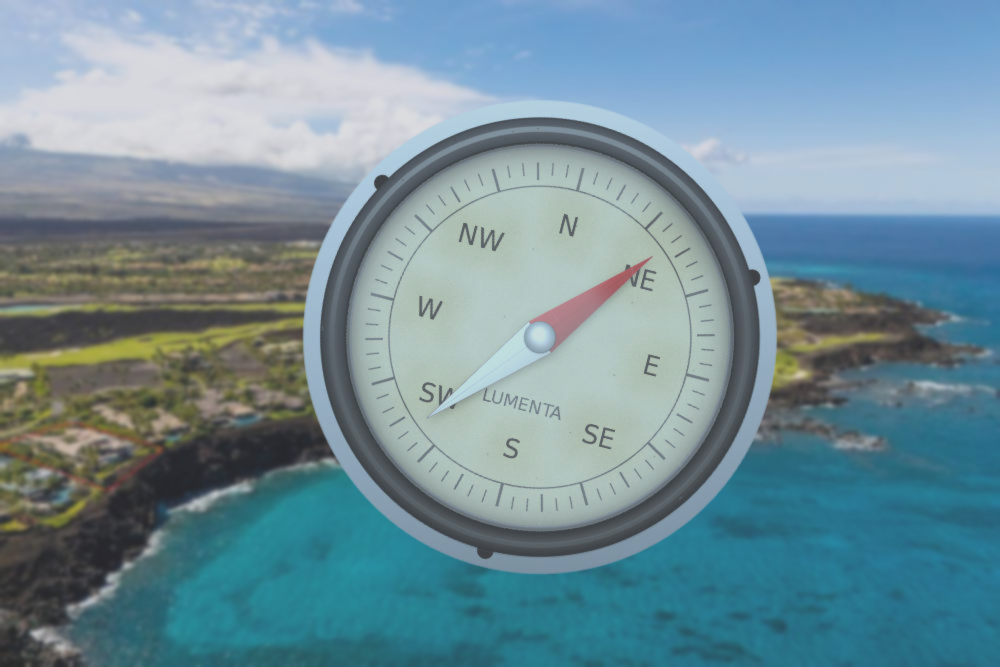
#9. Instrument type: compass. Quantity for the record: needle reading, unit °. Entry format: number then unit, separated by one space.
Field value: 40 °
